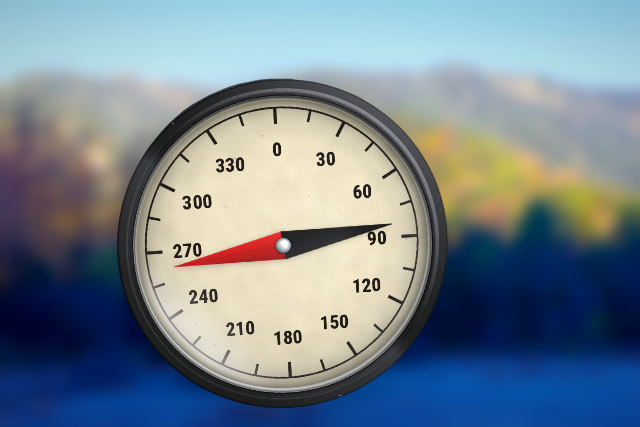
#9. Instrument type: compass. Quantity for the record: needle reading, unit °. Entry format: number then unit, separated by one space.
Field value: 262.5 °
